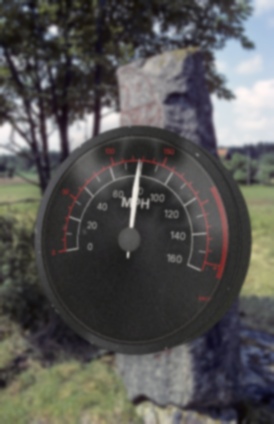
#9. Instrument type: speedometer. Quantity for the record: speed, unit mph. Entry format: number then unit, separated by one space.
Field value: 80 mph
